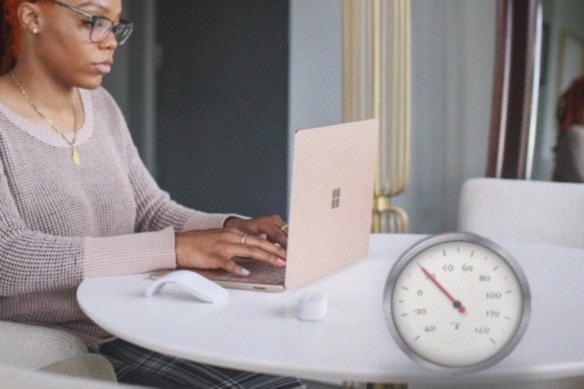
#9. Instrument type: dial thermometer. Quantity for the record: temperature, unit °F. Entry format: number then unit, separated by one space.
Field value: 20 °F
